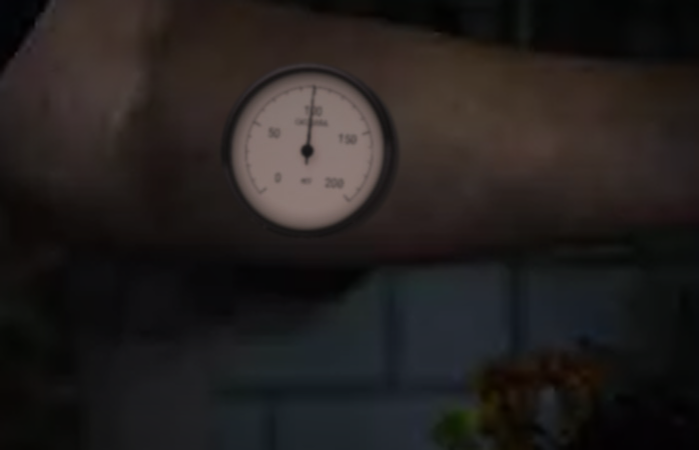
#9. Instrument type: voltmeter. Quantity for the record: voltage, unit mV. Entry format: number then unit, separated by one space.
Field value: 100 mV
